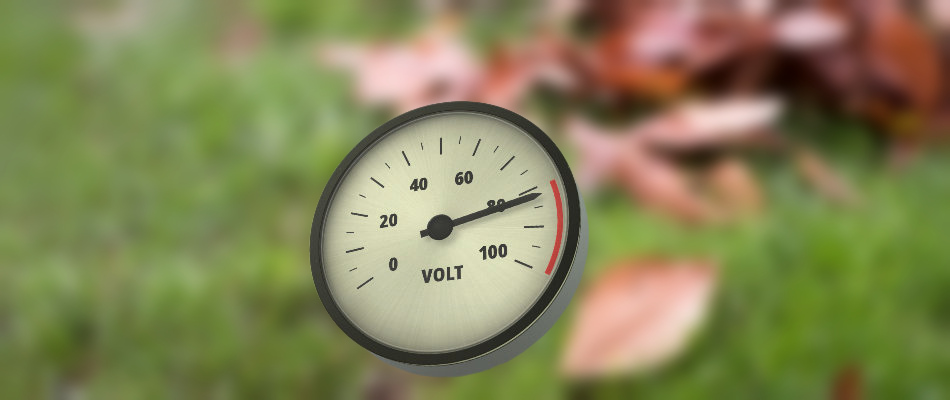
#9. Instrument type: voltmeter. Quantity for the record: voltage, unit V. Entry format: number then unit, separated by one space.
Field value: 82.5 V
